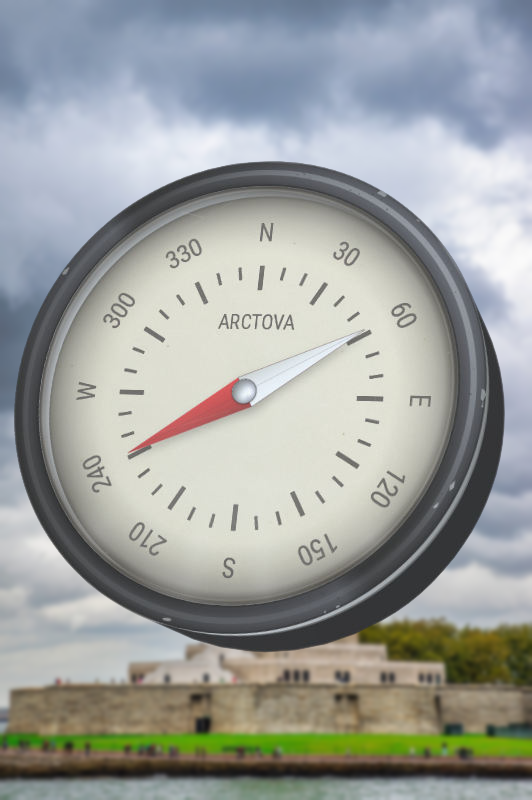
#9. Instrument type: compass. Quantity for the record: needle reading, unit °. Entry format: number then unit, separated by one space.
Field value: 240 °
